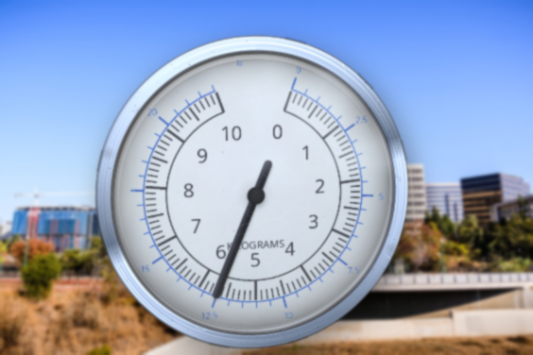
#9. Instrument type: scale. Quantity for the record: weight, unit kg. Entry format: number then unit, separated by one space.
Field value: 5.7 kg
